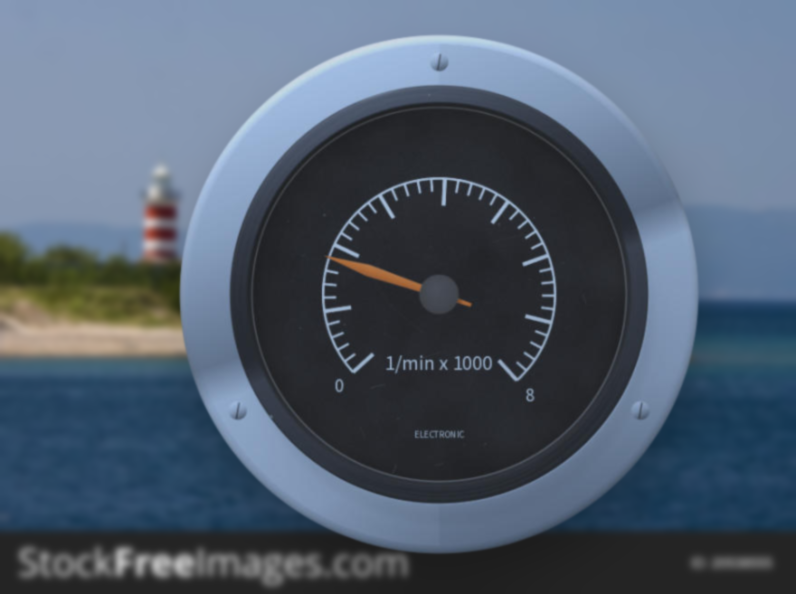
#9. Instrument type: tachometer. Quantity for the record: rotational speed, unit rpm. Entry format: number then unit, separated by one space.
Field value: 1800 rpm
